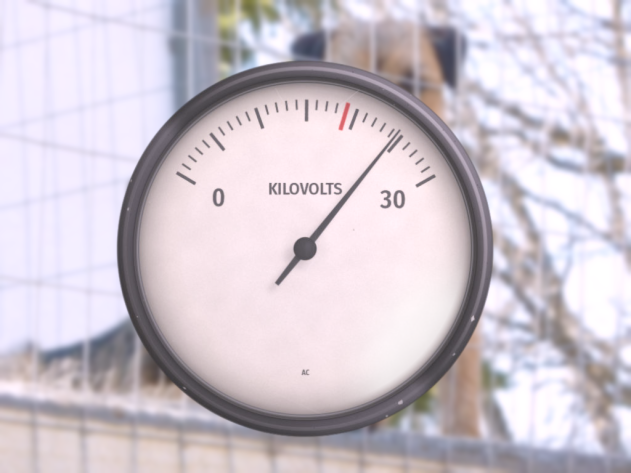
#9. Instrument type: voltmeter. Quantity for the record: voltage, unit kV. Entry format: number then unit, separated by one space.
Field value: 24.5 kV
